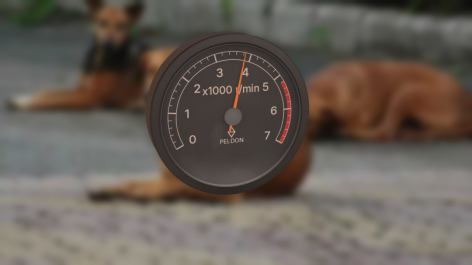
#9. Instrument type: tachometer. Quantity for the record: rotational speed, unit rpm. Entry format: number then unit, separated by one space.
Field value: 3800 rpm
